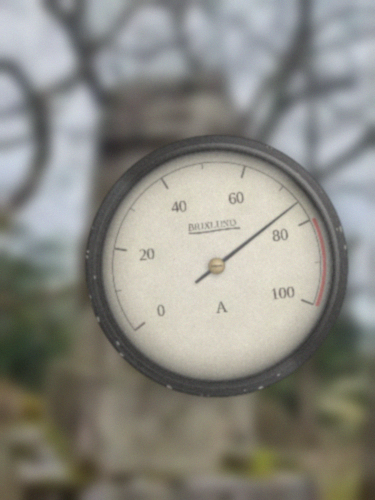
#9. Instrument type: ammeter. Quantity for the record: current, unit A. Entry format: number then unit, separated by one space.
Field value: 75 A
